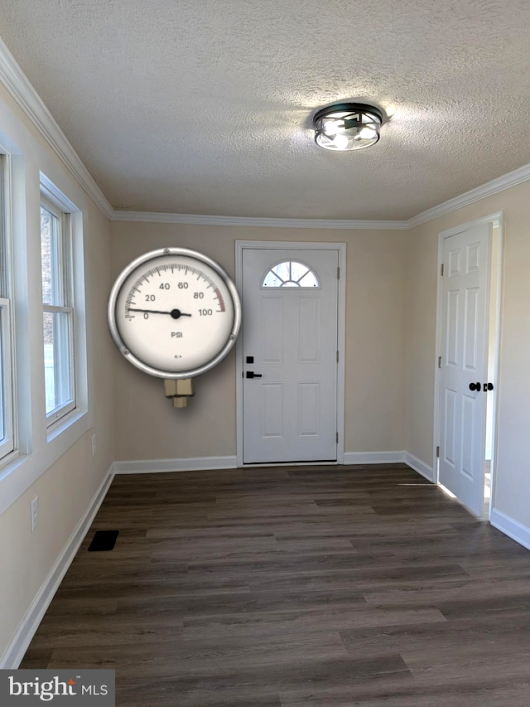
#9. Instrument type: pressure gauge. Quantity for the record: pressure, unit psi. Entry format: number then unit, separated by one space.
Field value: 5 psi
